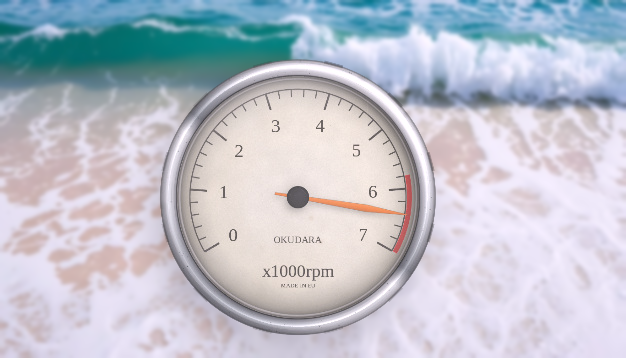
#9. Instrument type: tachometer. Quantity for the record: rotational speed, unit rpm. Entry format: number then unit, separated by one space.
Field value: 6400 rpm
